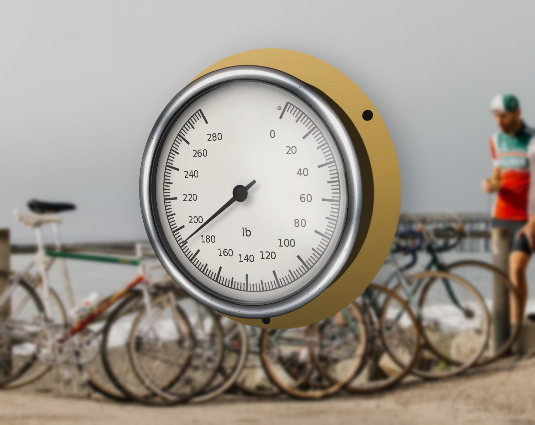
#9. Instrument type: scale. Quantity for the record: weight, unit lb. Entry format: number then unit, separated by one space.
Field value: 190 lb
